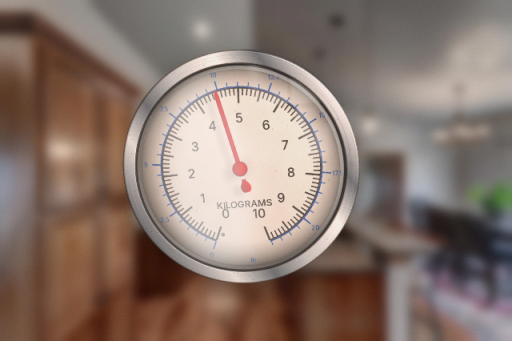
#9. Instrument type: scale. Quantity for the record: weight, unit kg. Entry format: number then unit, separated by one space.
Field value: 4.5 kg
